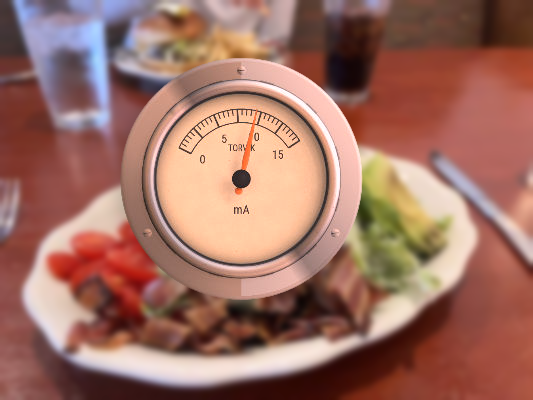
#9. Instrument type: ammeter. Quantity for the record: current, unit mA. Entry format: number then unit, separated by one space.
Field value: 9.5 mA
